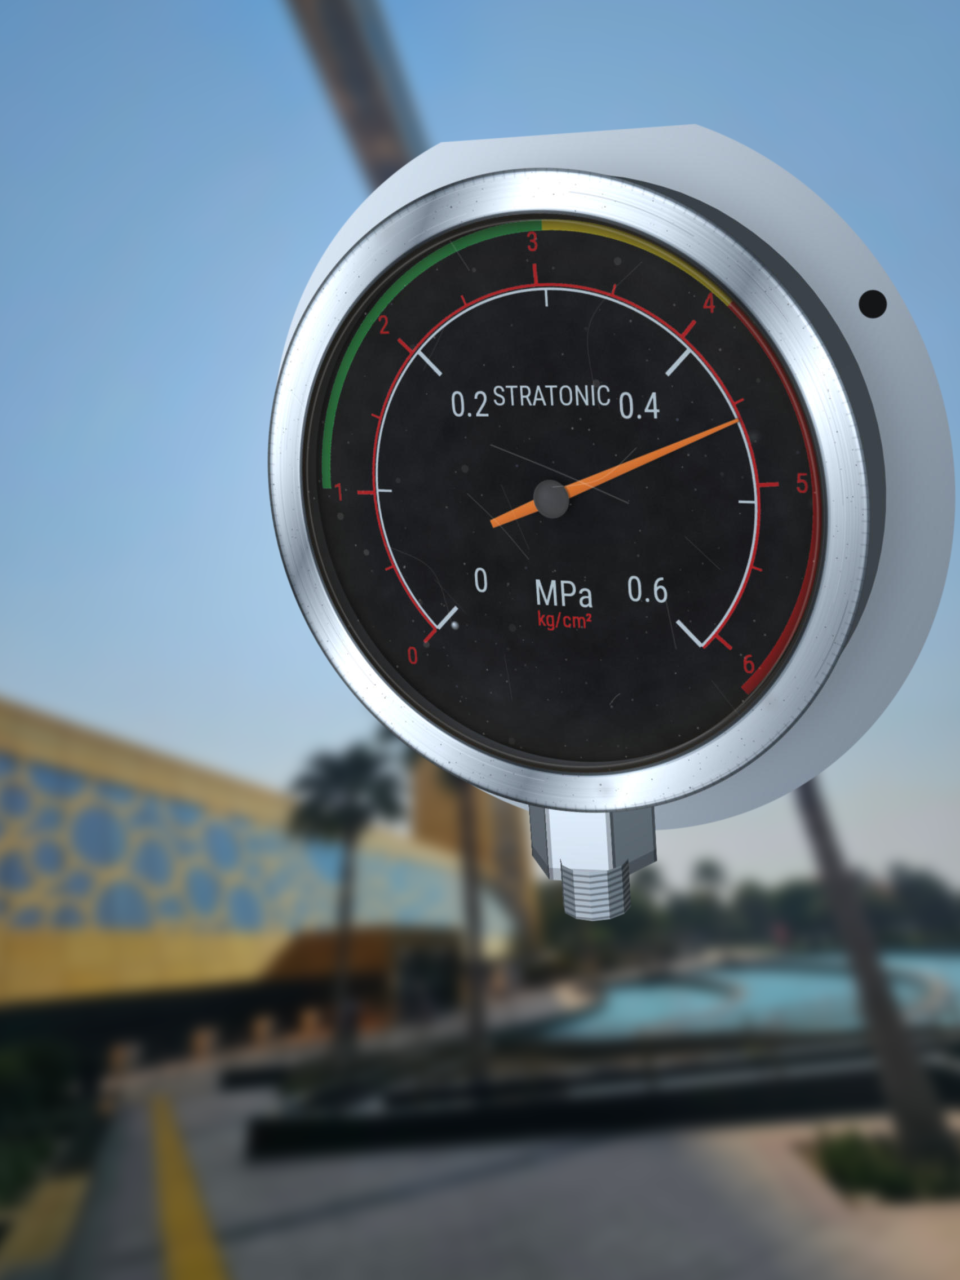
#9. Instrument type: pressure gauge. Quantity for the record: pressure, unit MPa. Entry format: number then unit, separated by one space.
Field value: 0.45 MPa
